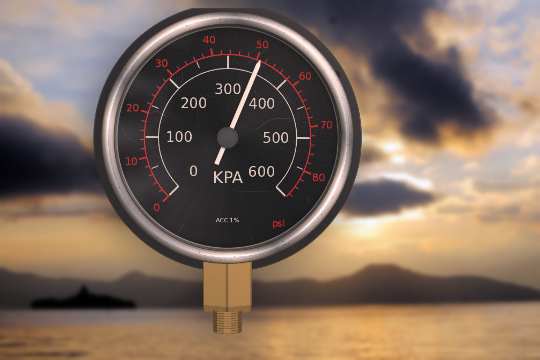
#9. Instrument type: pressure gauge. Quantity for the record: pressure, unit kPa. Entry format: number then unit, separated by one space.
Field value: 350 kPa
